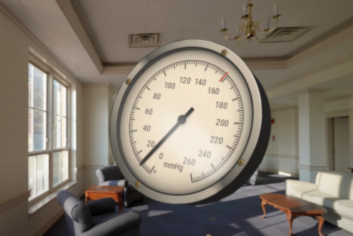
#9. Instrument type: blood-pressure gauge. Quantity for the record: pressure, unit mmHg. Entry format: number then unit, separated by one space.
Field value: 10 mmHg
